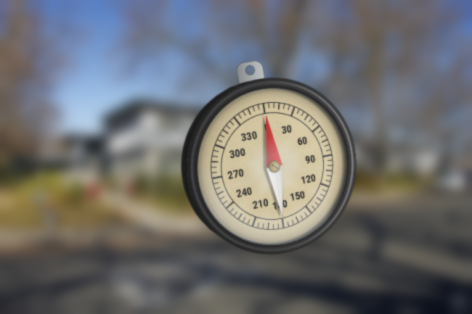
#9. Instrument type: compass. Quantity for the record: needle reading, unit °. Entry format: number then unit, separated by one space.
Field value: 0 °
